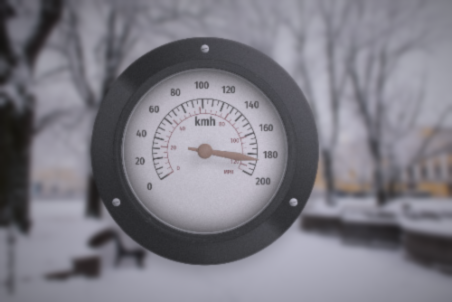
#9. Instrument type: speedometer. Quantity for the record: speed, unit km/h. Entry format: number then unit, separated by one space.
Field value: 185 km/h
